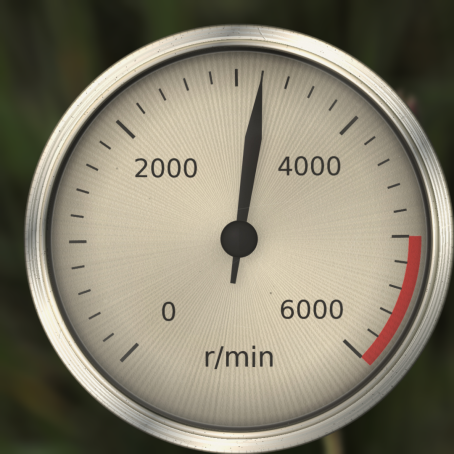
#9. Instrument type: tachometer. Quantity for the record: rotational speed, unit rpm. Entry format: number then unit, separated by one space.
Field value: 3200 rpm
